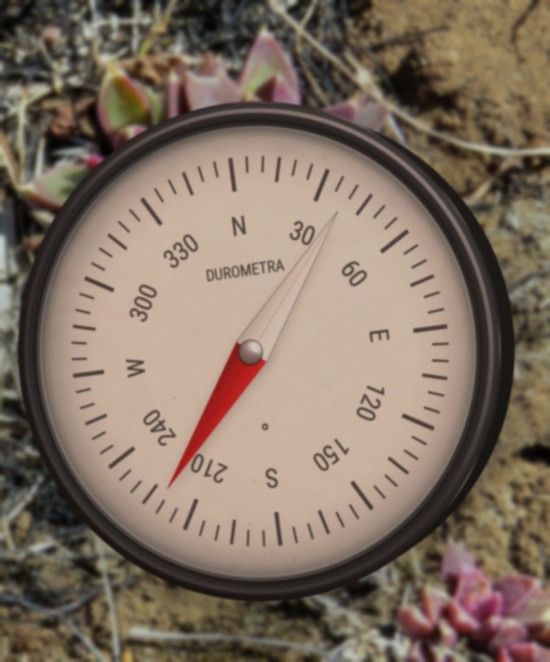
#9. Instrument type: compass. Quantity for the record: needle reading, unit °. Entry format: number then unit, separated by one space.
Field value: 220 °
